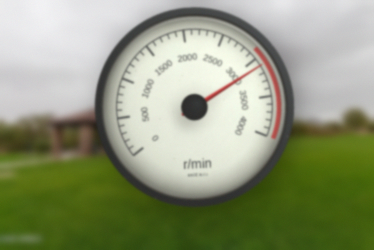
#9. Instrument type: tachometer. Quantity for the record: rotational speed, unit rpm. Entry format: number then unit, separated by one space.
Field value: 3100 rpm
